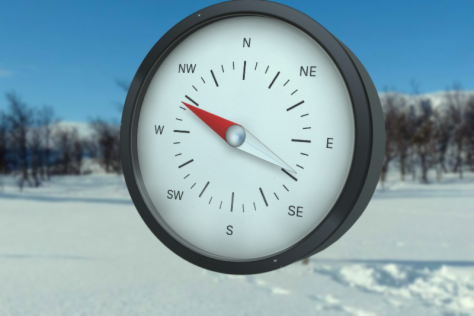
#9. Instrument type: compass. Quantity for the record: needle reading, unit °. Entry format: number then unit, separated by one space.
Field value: 295 °
